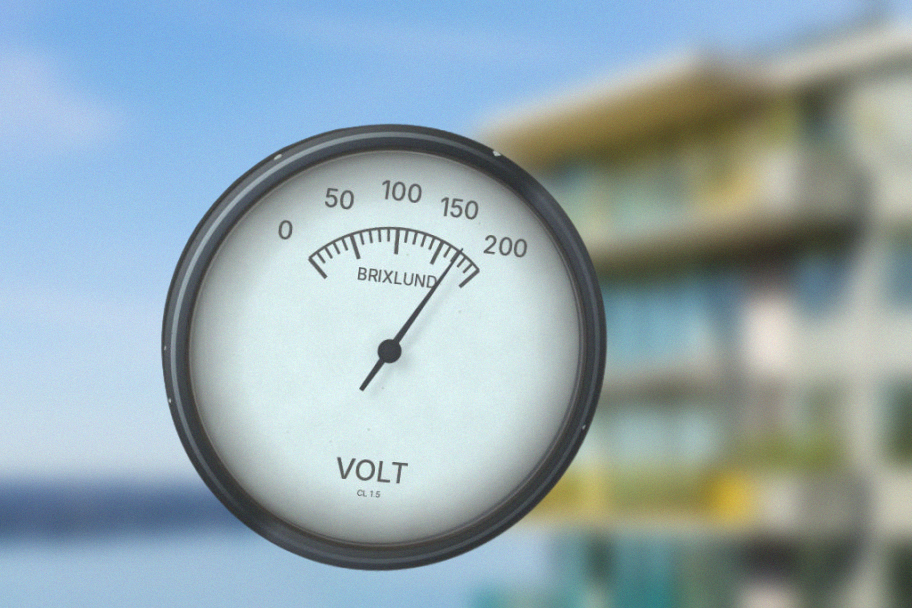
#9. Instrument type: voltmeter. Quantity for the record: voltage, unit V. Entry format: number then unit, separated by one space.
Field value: 170 V
